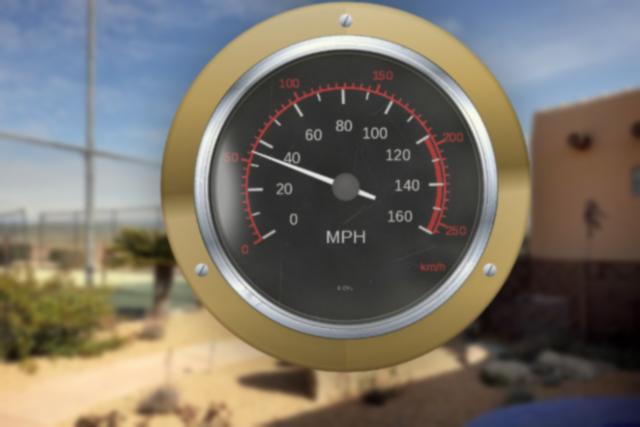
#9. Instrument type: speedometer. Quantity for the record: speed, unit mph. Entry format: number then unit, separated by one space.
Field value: 35 mph
